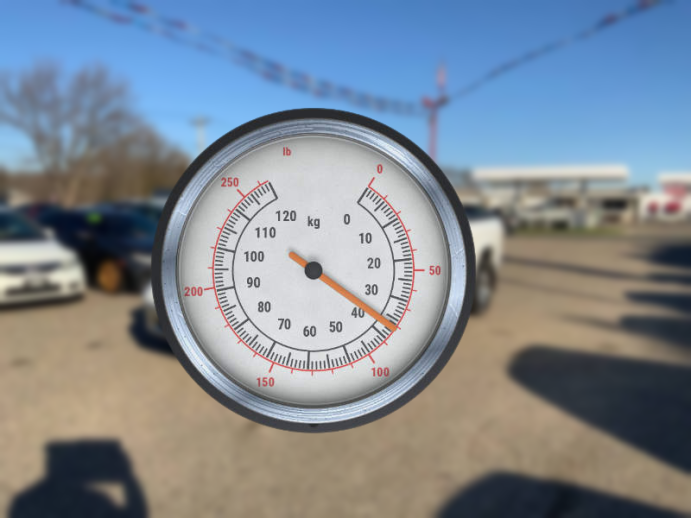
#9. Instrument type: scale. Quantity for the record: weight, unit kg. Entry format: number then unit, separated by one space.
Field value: 37 kg
